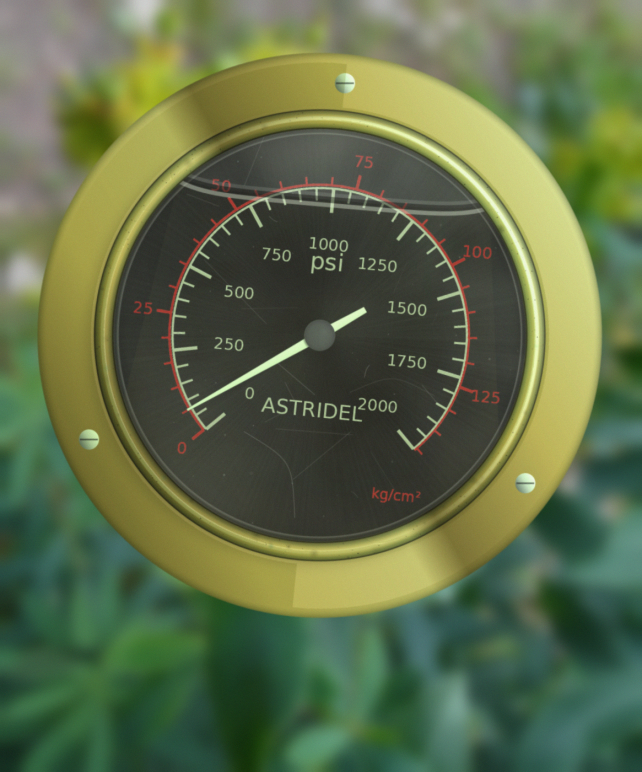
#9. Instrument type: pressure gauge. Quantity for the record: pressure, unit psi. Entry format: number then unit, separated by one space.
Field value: 75 psi
